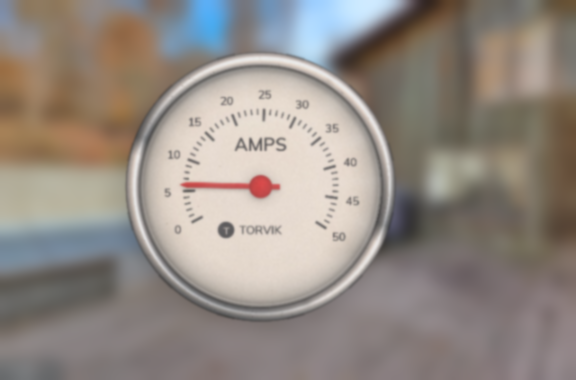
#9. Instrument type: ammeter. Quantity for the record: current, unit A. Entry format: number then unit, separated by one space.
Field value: 6 A
